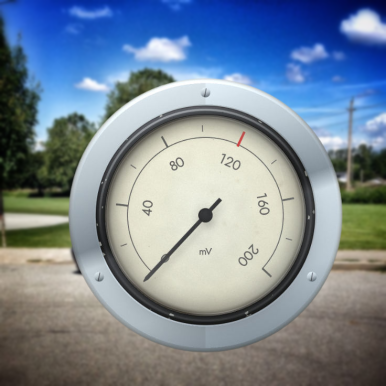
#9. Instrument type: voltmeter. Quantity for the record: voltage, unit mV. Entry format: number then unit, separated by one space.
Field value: 0 mV
